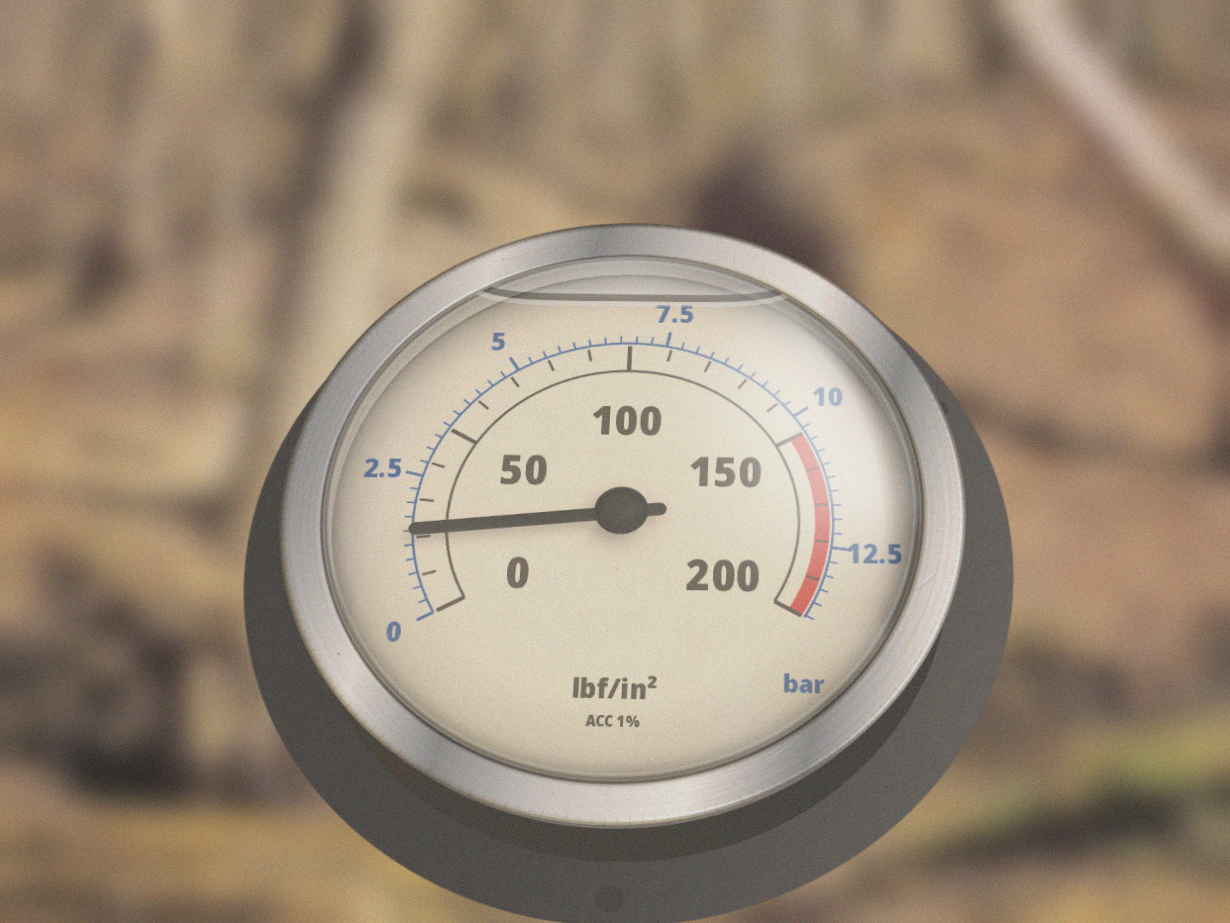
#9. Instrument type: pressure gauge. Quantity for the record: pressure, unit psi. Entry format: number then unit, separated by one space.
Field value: 20 psi
